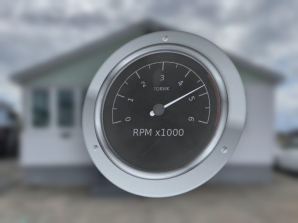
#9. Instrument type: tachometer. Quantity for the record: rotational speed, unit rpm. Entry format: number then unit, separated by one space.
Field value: 4750 rpm
